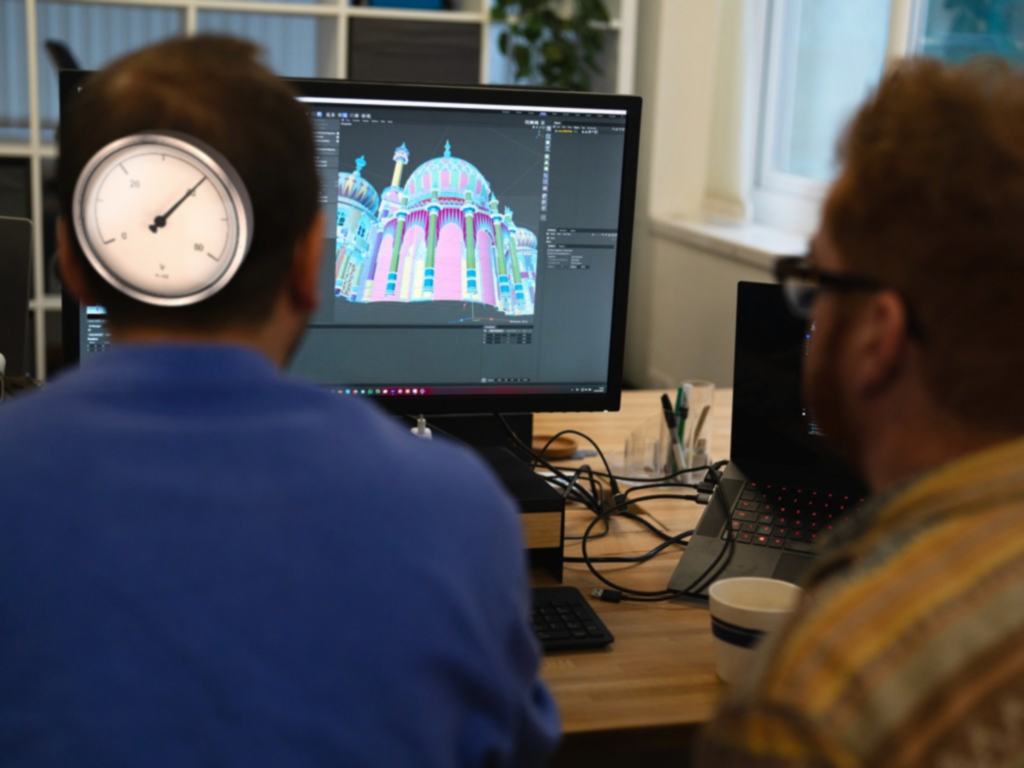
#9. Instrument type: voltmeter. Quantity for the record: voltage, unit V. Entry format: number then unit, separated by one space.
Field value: 40 V
